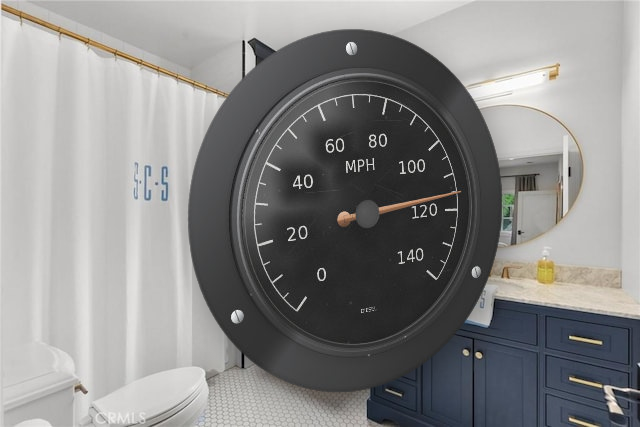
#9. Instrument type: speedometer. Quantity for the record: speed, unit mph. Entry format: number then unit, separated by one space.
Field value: 115 mph
